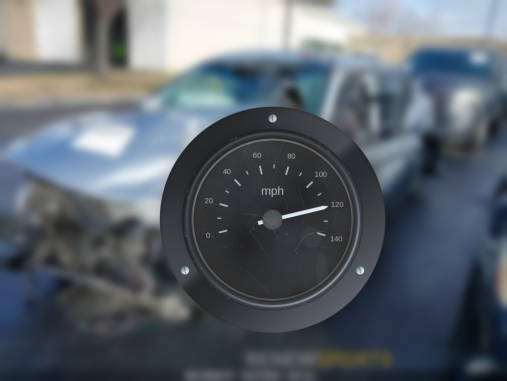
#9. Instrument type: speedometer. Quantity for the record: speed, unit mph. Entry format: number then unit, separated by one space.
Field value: 120 mph
